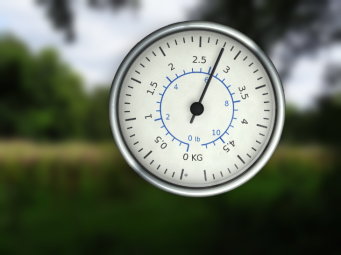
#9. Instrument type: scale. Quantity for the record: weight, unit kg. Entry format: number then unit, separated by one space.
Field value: 2.8 kg
